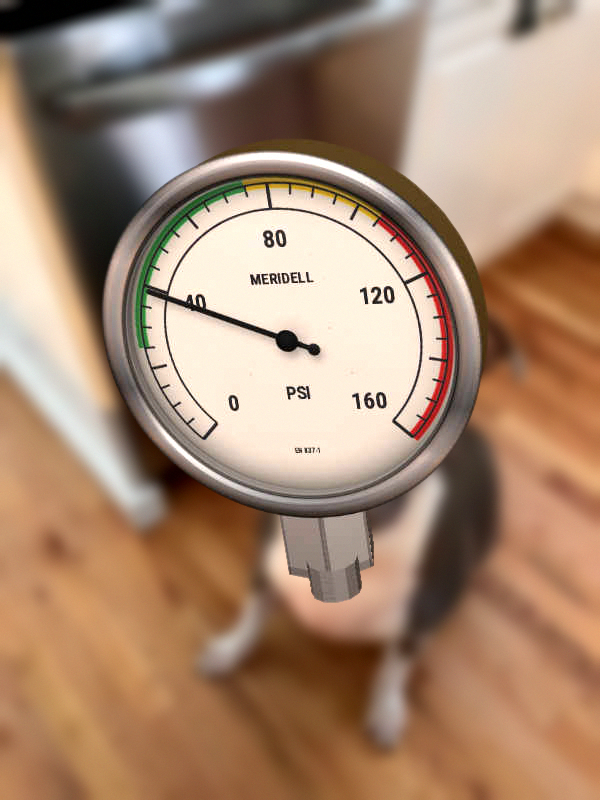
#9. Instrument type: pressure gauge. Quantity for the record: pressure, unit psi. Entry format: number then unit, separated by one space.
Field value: 40 psi
